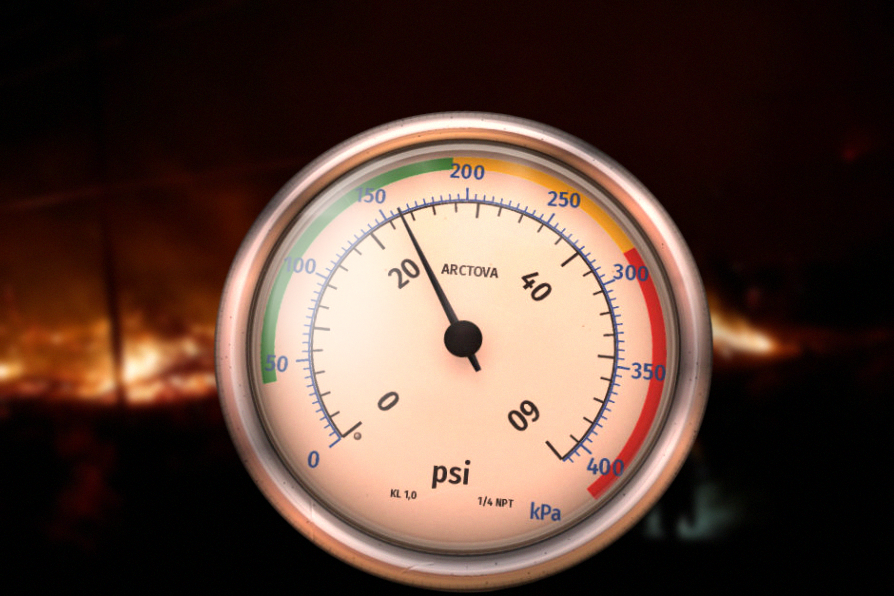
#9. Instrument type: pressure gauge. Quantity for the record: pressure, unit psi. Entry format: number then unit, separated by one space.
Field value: 23 psi
